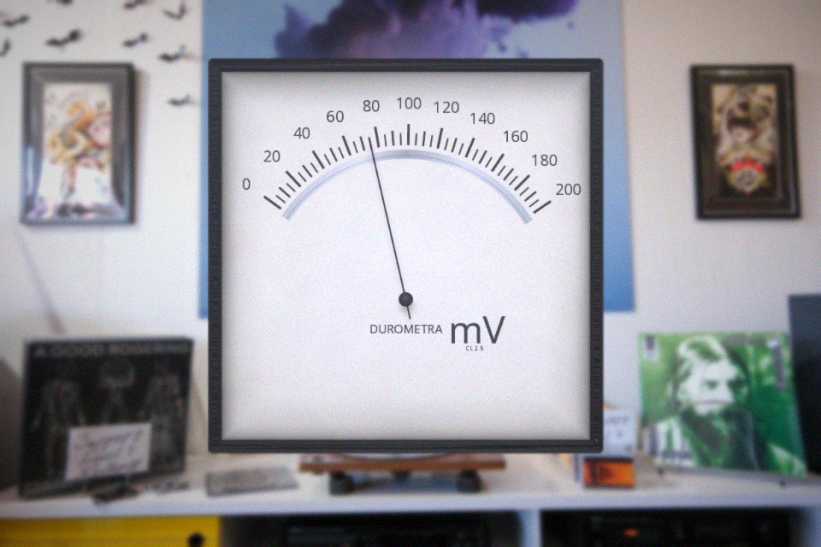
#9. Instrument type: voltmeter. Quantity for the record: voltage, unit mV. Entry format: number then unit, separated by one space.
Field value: 75 mV
